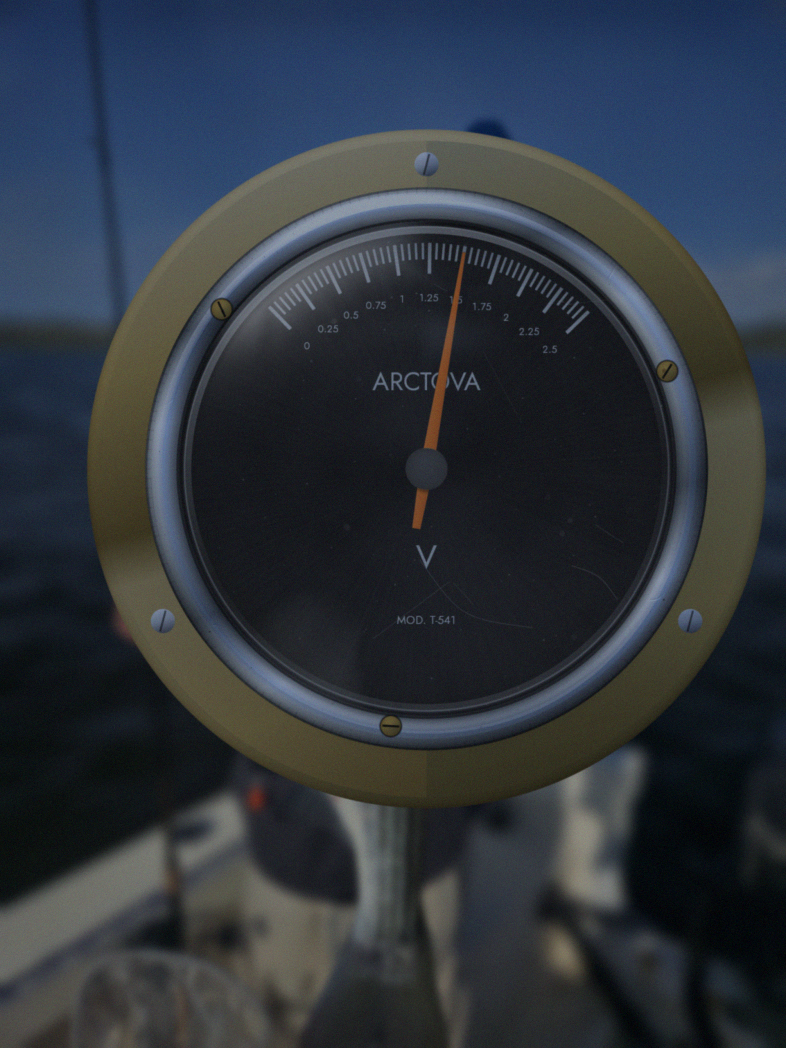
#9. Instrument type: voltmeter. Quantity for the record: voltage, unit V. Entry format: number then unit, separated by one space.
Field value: 1.5 V
